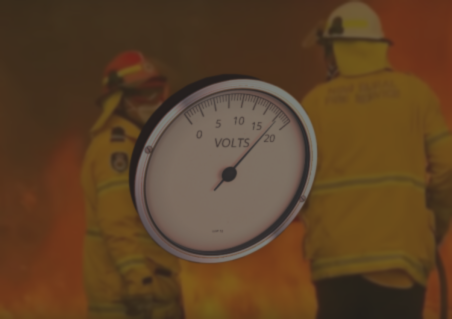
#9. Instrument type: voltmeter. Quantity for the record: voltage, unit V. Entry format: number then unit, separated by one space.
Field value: 17.5 V
